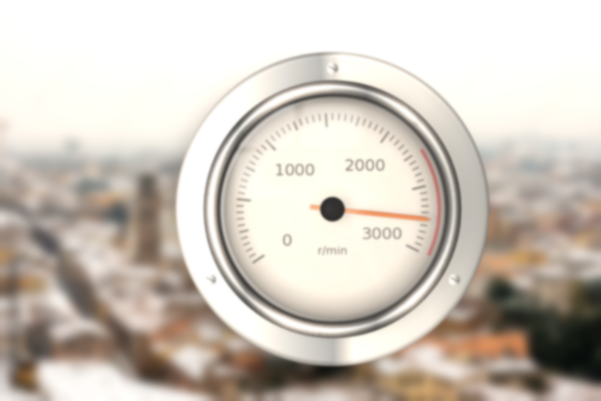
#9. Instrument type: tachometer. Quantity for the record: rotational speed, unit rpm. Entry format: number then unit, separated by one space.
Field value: 2750 rpm
